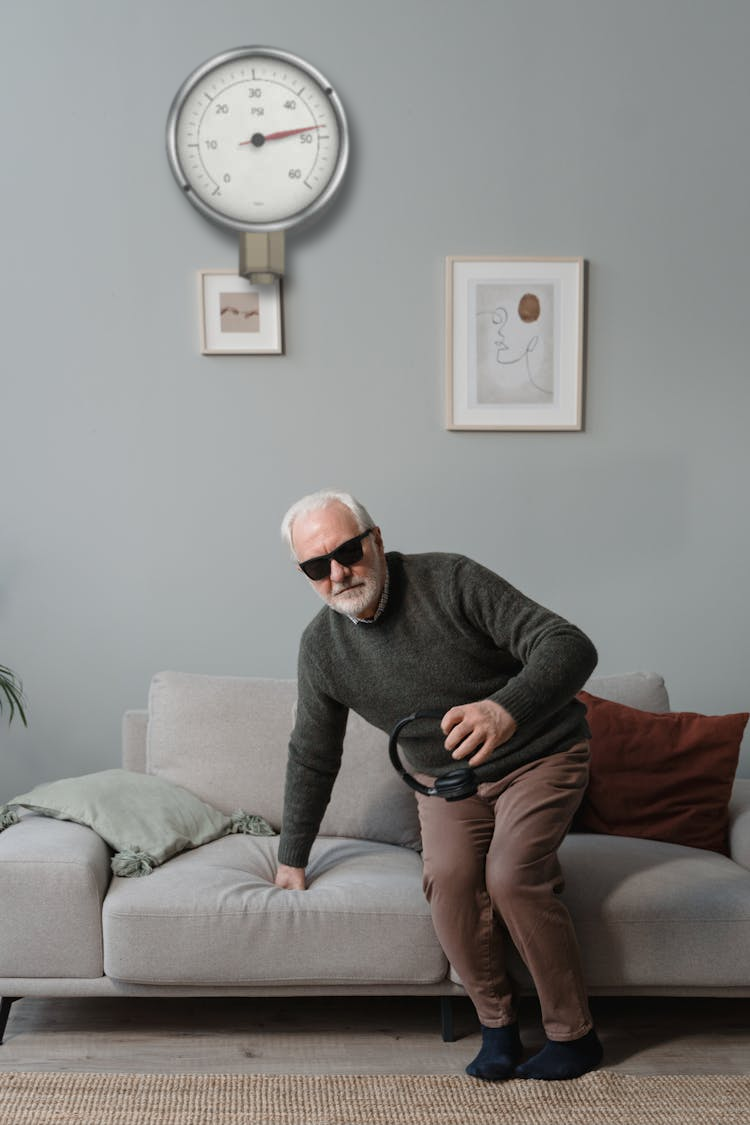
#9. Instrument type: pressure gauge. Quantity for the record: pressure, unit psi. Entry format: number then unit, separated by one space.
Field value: 48 psi
